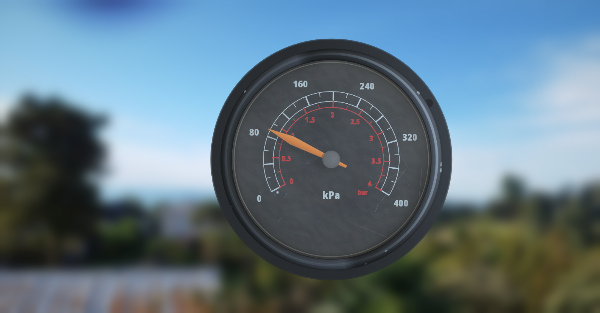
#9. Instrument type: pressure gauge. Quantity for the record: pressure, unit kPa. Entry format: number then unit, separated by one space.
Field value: 90 kPa
